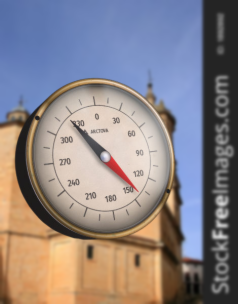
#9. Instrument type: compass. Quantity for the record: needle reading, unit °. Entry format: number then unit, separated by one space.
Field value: 142.5 °
